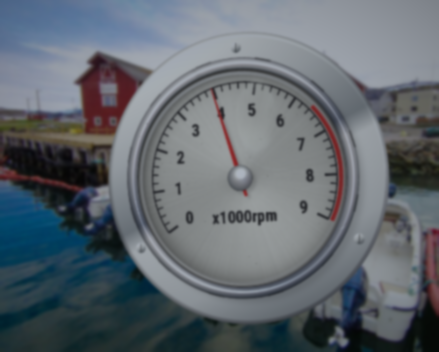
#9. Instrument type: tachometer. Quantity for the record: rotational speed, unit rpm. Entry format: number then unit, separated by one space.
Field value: 4000 rpm
